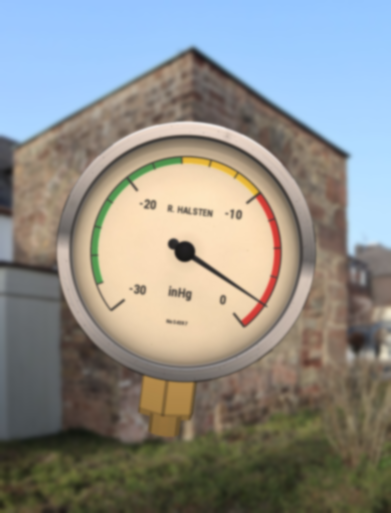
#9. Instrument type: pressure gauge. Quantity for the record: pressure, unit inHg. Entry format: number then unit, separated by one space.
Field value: -2 inHg
